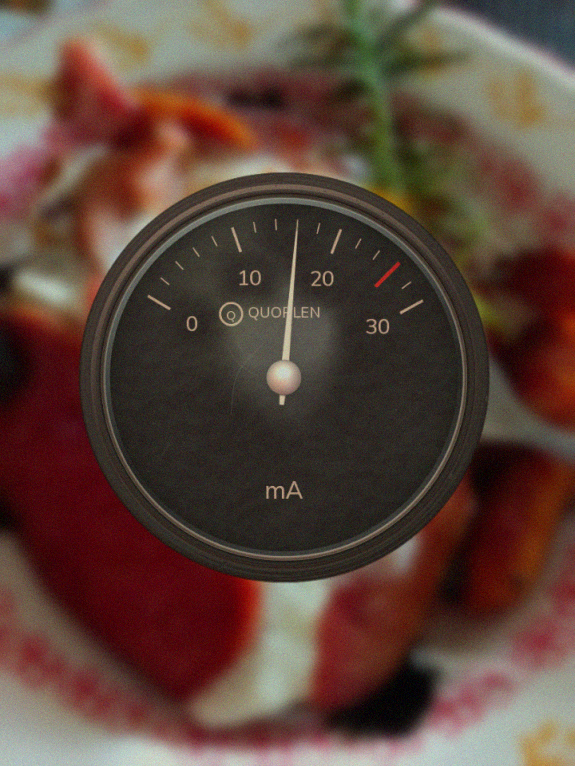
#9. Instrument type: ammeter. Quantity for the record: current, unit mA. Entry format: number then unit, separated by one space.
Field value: 16 mA
